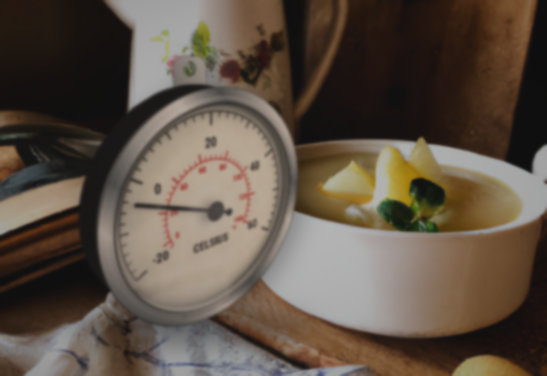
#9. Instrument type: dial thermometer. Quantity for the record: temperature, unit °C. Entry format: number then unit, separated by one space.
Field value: -4 °C
